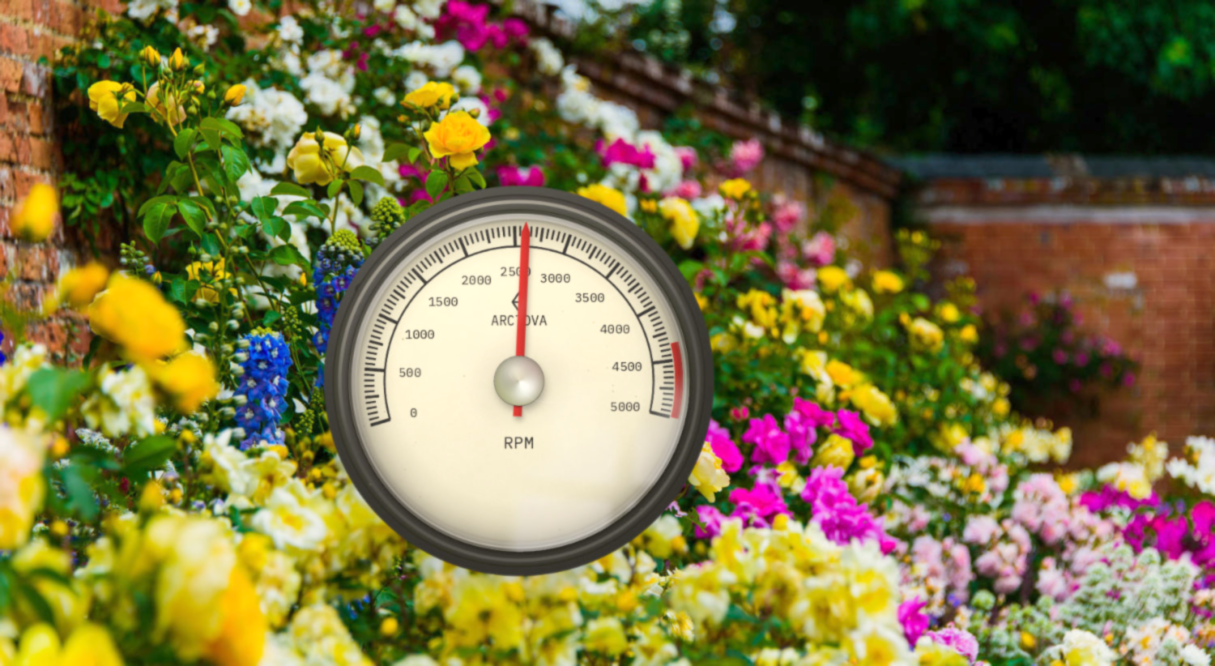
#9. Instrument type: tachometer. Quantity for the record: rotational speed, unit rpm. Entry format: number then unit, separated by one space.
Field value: 2600 rpm
